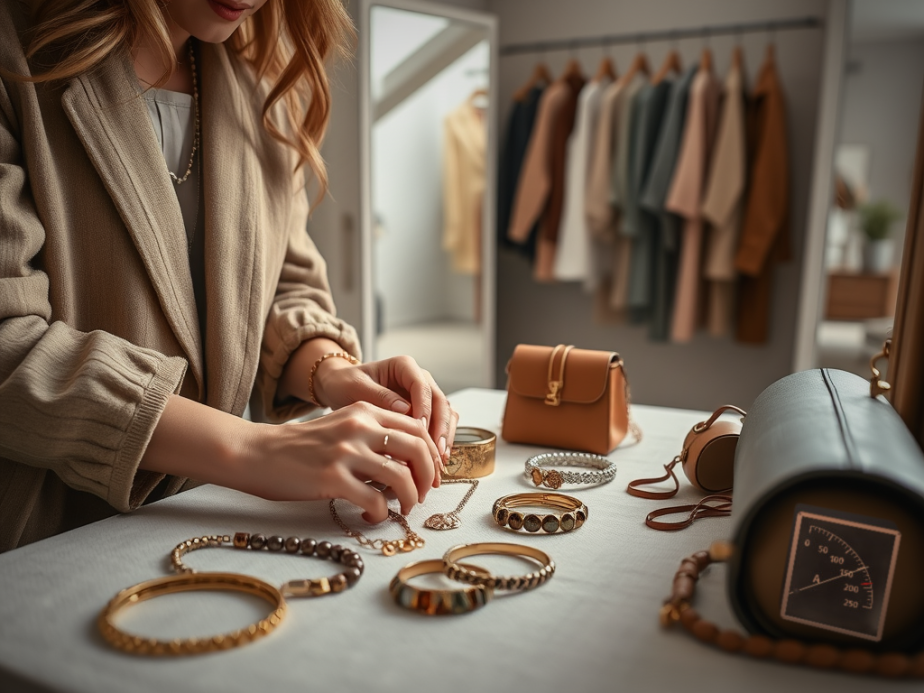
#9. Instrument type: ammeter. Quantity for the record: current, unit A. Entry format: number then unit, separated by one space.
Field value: 150 A
